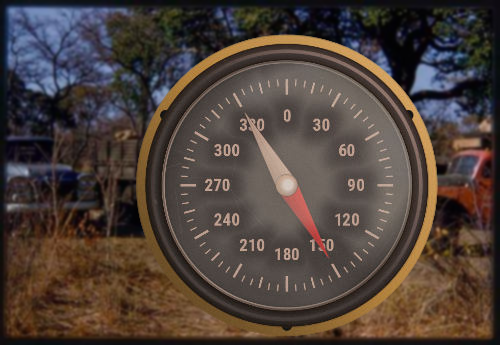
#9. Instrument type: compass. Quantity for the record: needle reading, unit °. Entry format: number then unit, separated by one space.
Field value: 150 °
